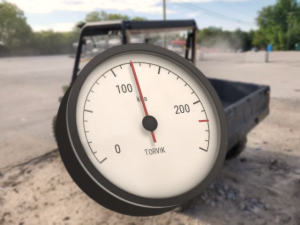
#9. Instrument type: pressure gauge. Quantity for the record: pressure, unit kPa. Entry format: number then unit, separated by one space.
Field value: 120 kPa
